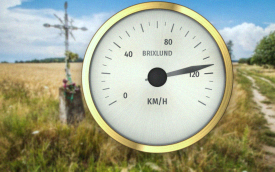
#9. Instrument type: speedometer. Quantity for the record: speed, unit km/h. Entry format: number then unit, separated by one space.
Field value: 115 km/h
